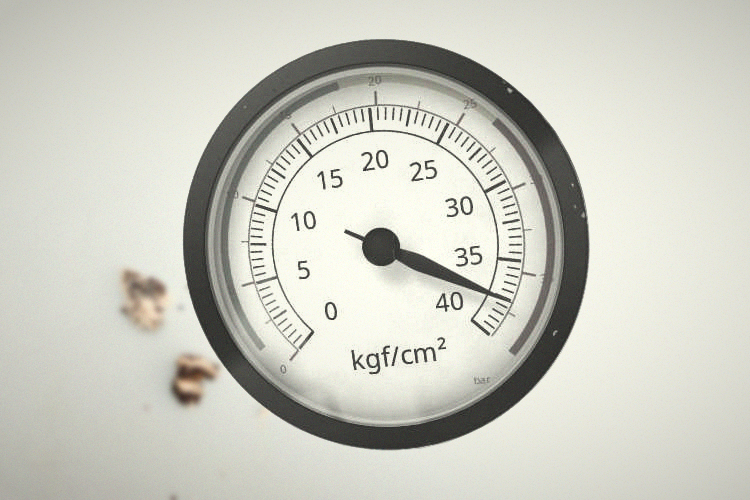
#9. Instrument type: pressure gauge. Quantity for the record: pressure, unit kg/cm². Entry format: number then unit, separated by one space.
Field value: 37.5 kg/cm²
